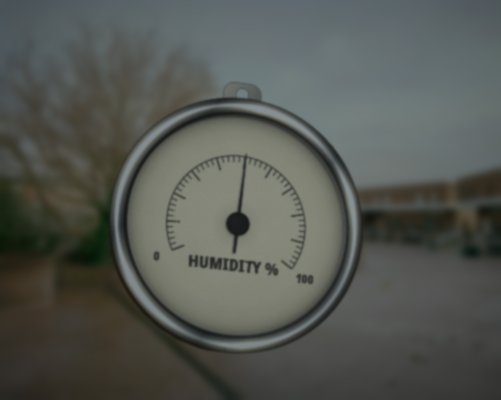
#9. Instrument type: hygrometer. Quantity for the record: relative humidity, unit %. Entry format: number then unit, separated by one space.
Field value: 50 %
